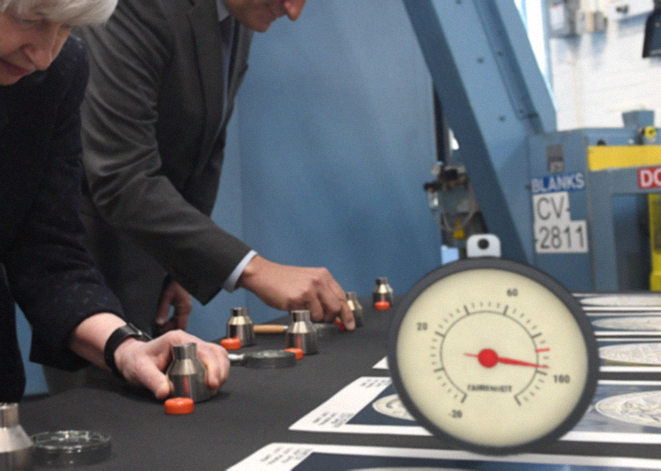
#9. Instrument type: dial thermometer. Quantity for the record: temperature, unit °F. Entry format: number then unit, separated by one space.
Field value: 96 °F
